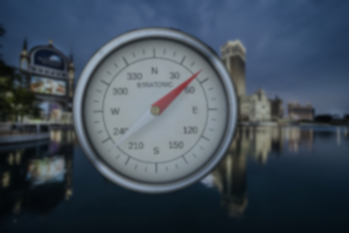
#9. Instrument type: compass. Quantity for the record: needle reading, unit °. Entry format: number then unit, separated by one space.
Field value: 50 °
